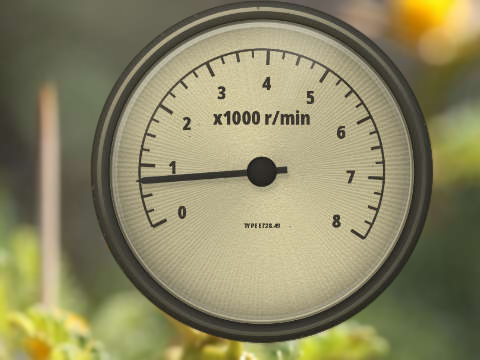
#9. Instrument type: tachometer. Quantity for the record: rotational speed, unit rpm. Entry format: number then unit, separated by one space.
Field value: 750 rpm
